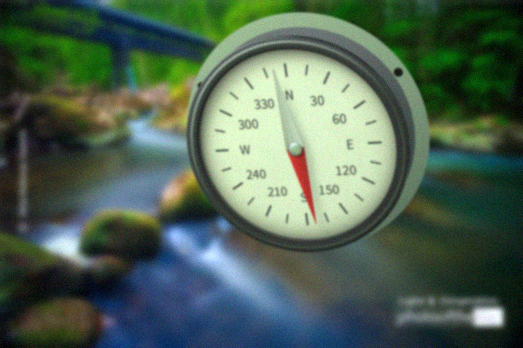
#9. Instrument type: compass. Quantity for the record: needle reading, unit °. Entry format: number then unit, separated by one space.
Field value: 172.5 °
